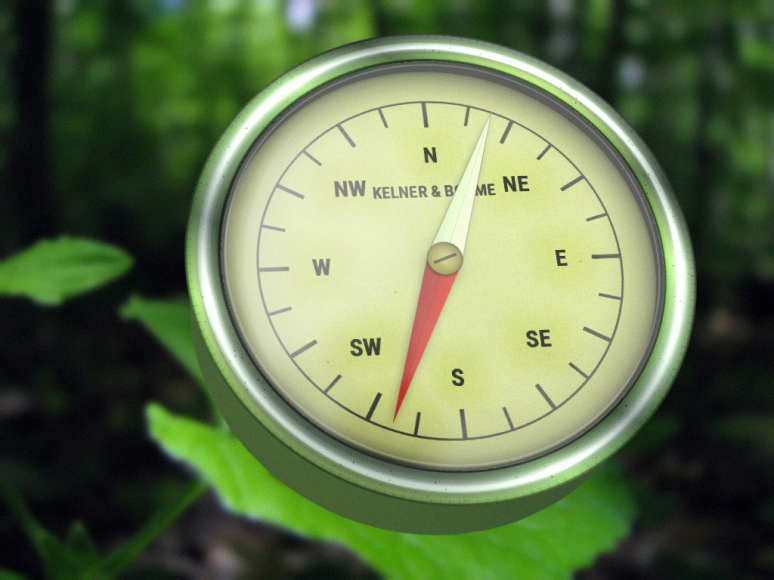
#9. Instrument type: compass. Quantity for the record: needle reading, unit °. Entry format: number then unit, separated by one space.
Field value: 202.5 °
